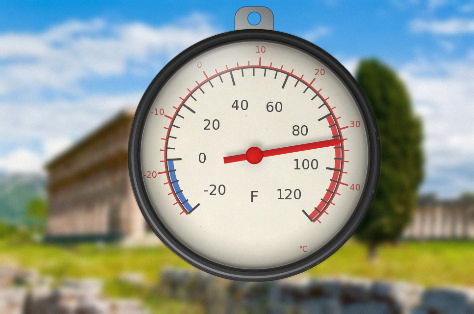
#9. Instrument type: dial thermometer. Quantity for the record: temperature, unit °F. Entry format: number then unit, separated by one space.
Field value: 90 °F
